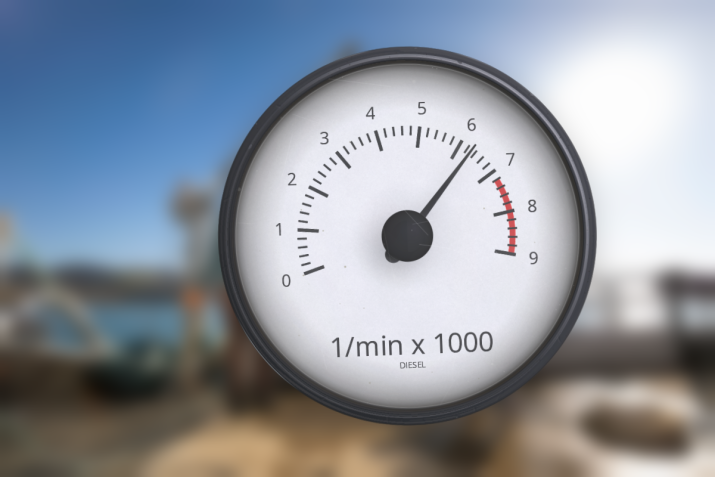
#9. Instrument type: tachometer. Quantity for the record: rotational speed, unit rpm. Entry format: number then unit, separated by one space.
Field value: 6300 rpm
